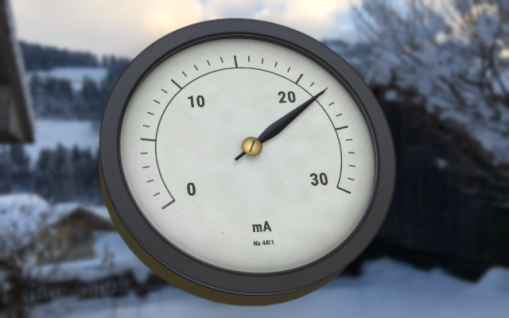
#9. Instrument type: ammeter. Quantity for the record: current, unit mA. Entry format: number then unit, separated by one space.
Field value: 22 mA
